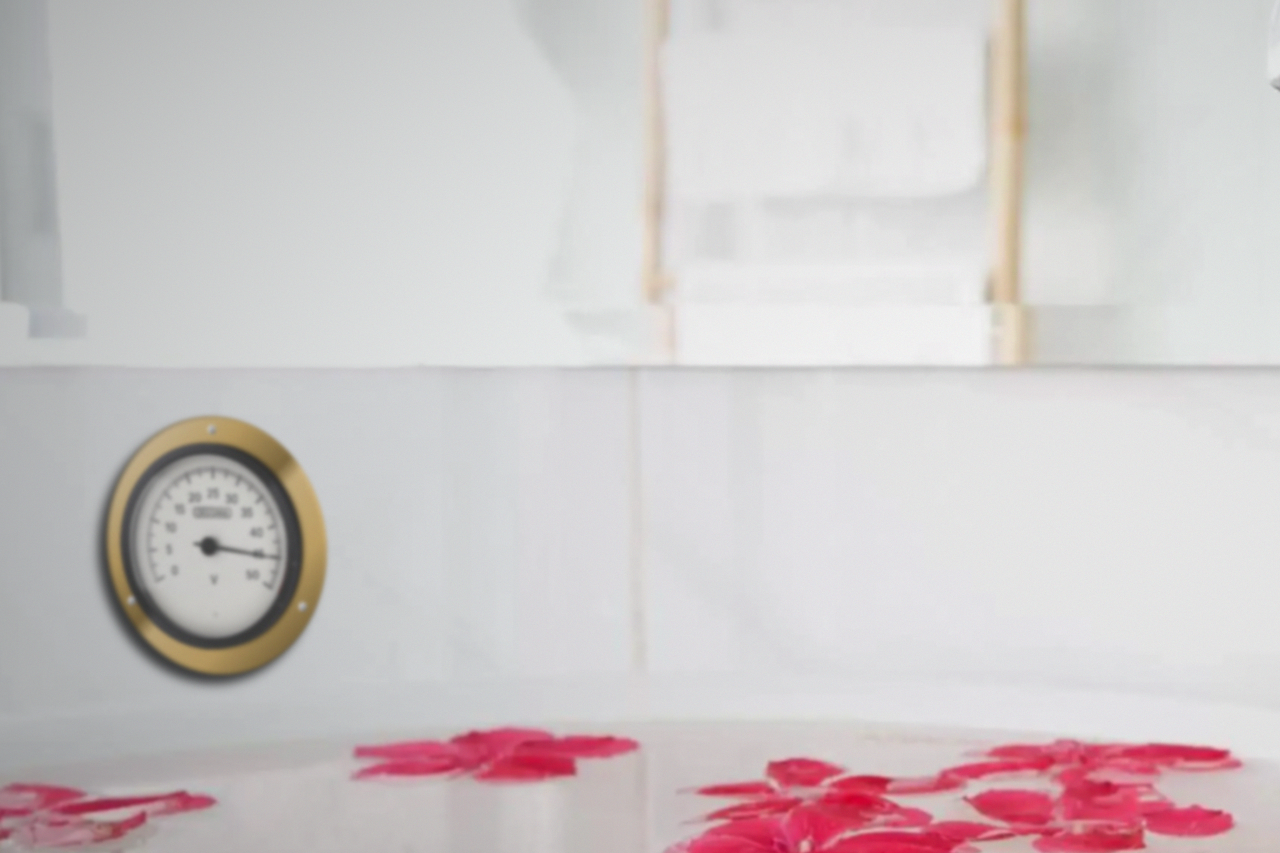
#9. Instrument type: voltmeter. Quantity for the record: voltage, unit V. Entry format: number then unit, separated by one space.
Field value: 45 V
